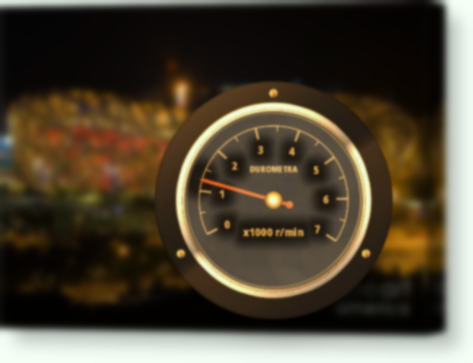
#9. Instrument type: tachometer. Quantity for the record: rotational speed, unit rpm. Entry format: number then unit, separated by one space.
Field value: 1250 rpm
